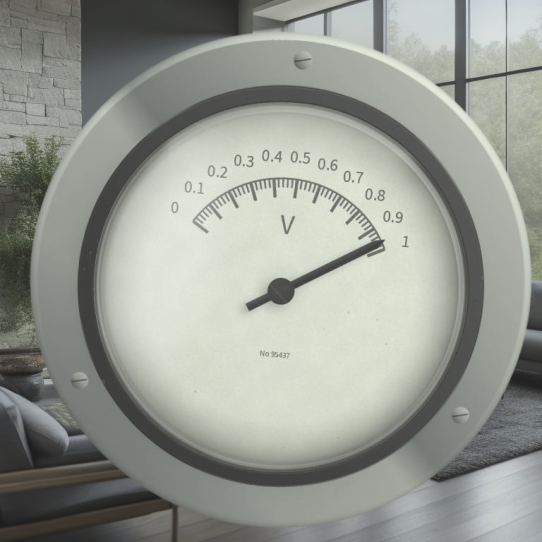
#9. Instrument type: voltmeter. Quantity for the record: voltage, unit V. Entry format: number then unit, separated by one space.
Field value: 0.96 V
